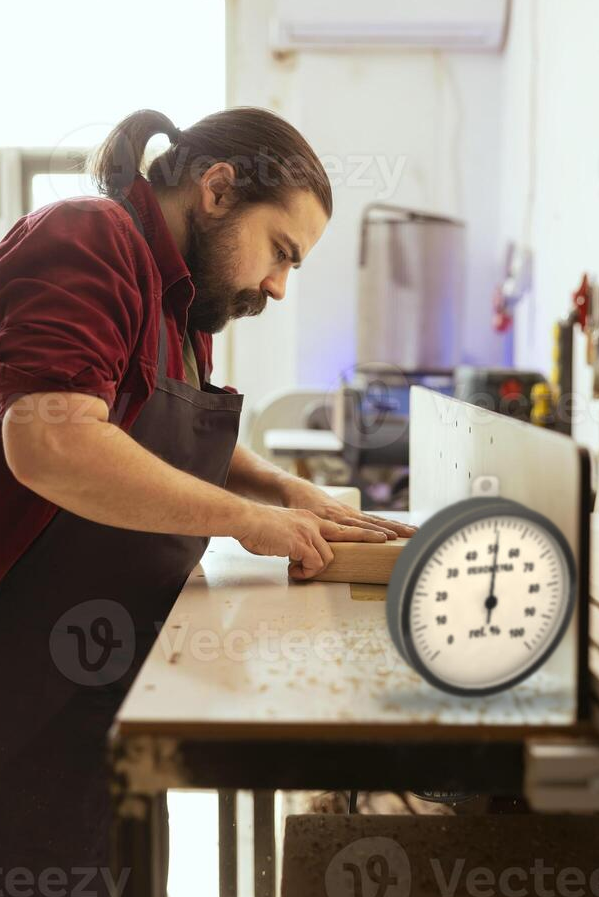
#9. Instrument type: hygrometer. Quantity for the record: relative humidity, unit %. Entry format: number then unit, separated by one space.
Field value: 50 %
